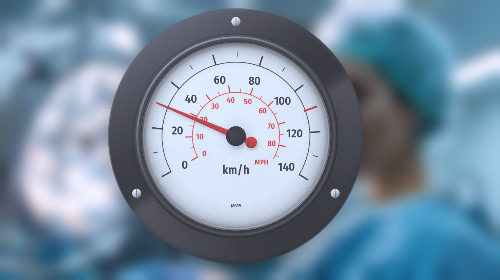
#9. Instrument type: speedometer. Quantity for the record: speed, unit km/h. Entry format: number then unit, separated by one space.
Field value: 30 km/h
